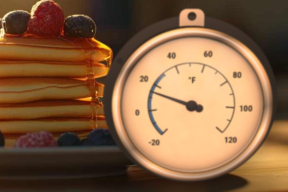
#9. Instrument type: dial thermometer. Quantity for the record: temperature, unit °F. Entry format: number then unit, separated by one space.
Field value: 15 °F
